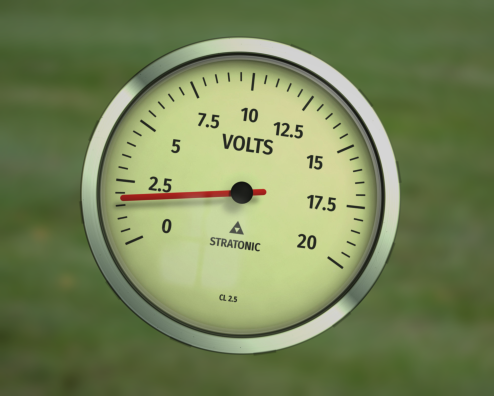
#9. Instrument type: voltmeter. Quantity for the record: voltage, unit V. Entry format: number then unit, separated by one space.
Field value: 1.75 V
